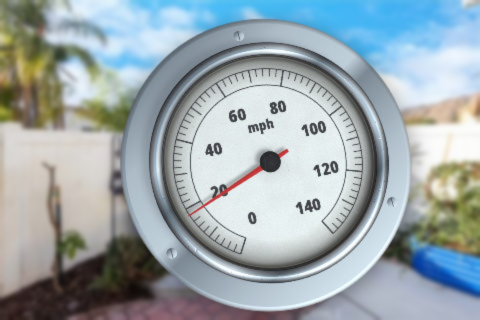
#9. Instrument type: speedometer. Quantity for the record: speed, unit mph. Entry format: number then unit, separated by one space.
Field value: 18 mph
